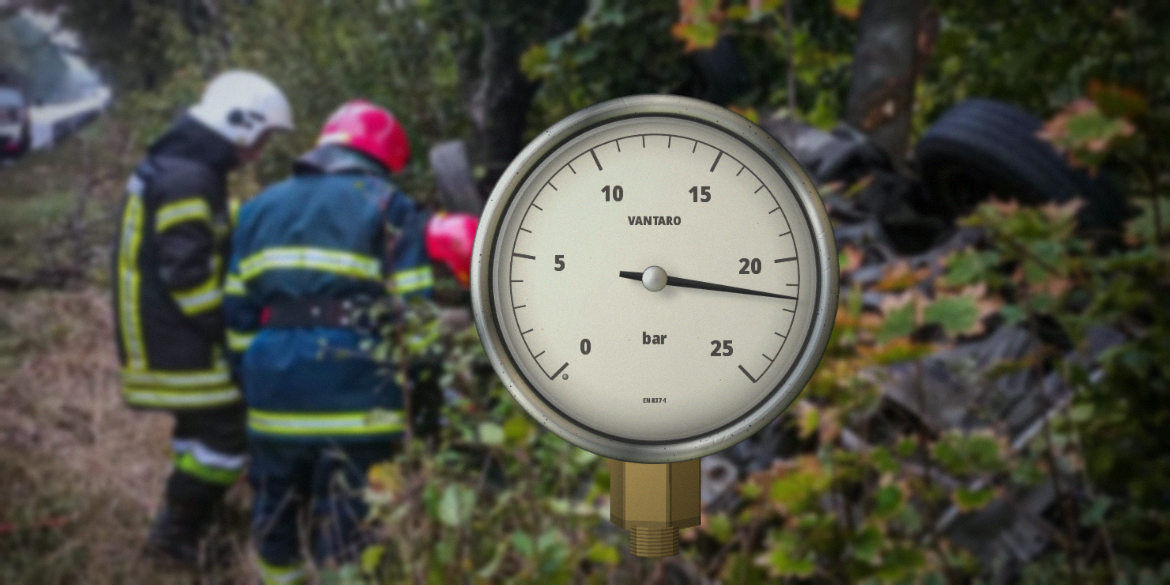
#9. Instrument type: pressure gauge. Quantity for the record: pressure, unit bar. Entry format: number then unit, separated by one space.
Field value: 21.5 bar
